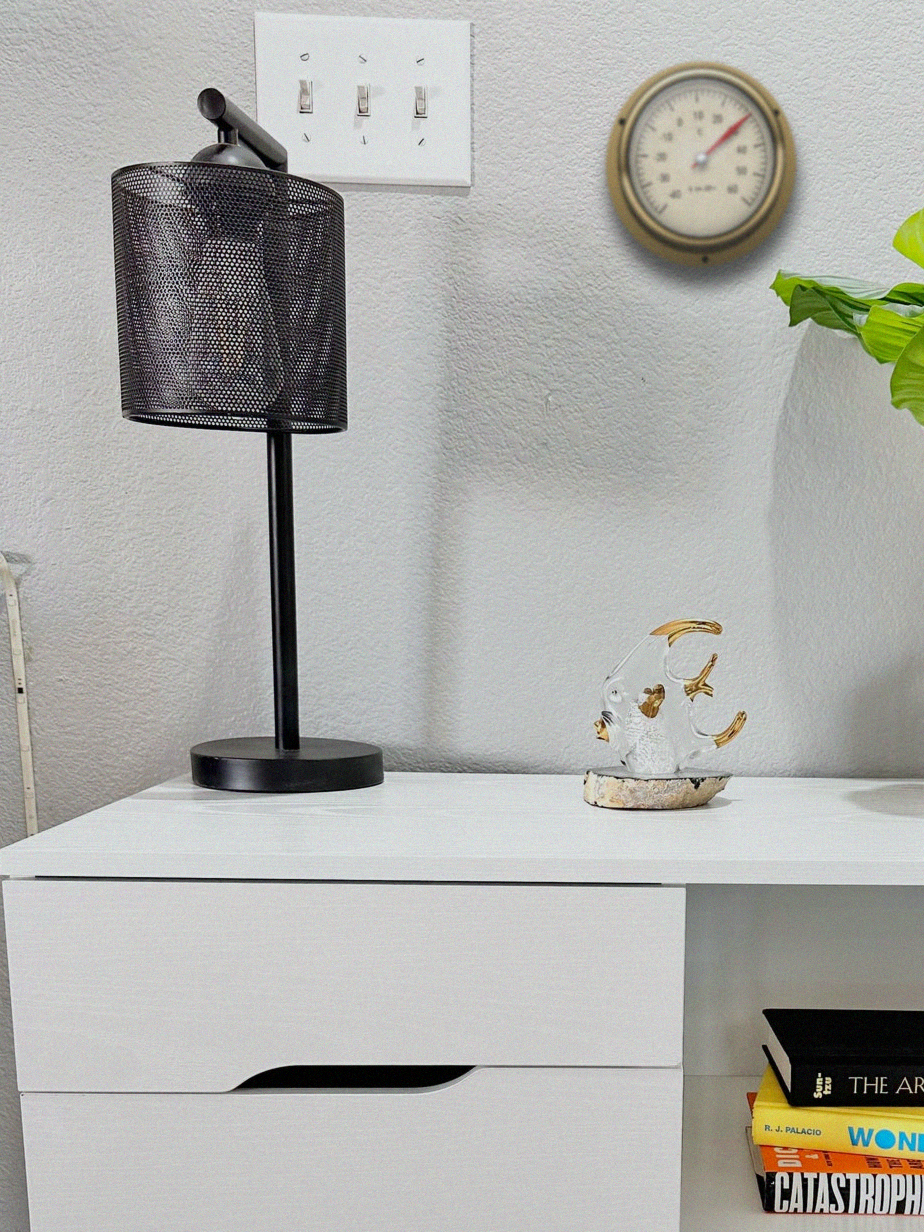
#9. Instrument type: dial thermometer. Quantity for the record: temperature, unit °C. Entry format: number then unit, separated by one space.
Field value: 30 °C
